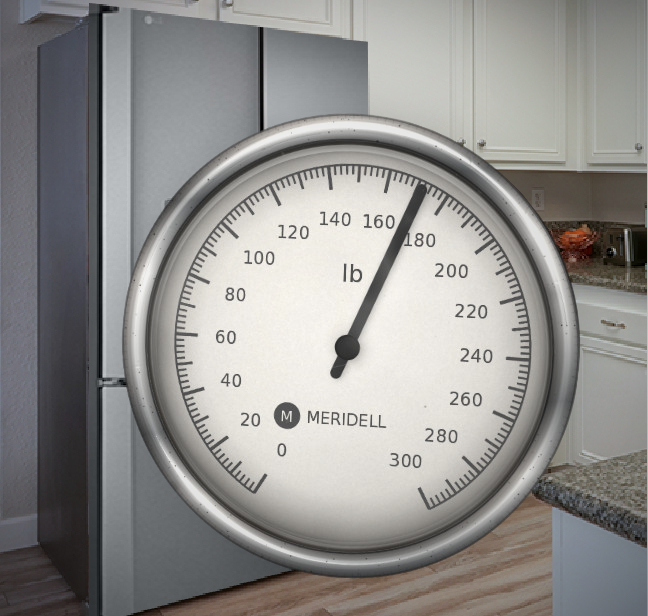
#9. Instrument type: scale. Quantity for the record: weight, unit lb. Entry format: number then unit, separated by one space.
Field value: 172 lb
